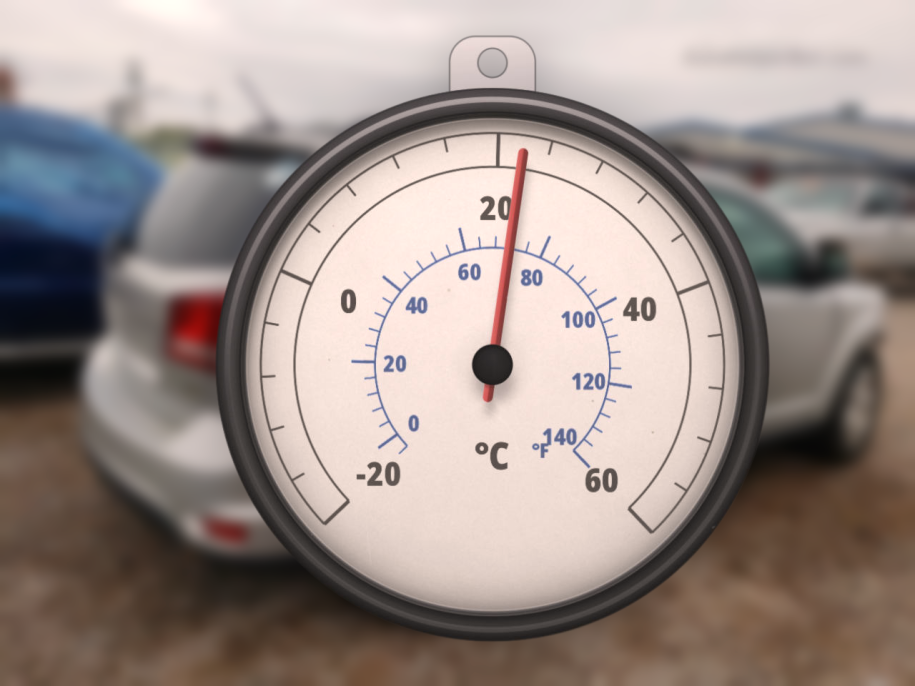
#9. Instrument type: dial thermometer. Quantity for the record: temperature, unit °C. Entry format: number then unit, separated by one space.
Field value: 22 °C
